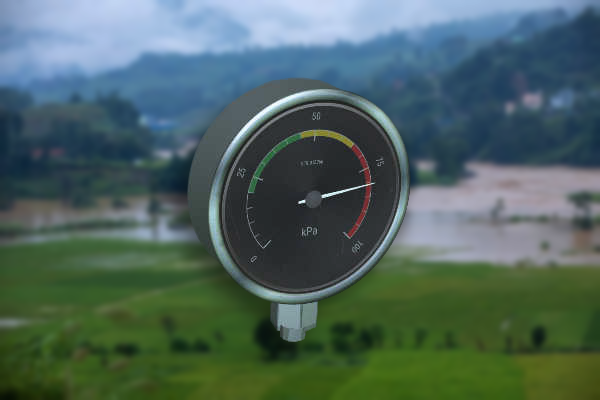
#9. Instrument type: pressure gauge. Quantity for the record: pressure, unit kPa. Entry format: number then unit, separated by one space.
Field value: 80 kPa
